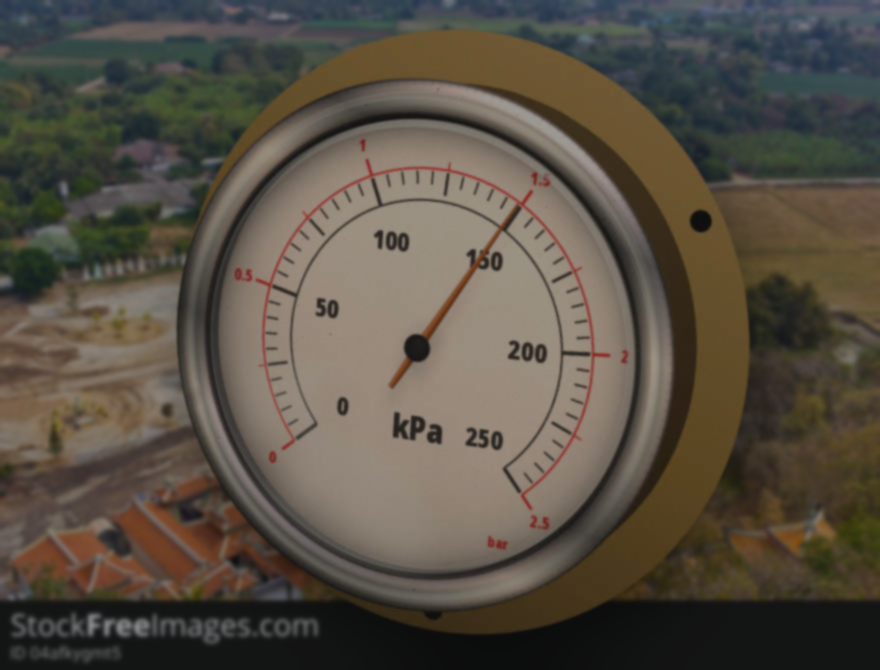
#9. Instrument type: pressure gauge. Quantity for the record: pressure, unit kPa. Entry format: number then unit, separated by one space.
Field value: 150 kPa
